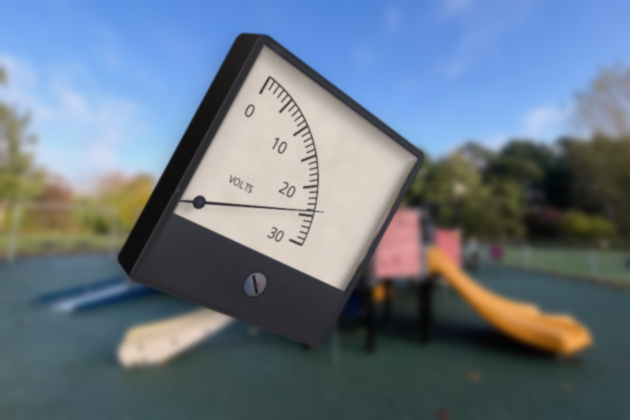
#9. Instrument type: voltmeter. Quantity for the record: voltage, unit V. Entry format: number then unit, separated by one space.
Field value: 24 V
